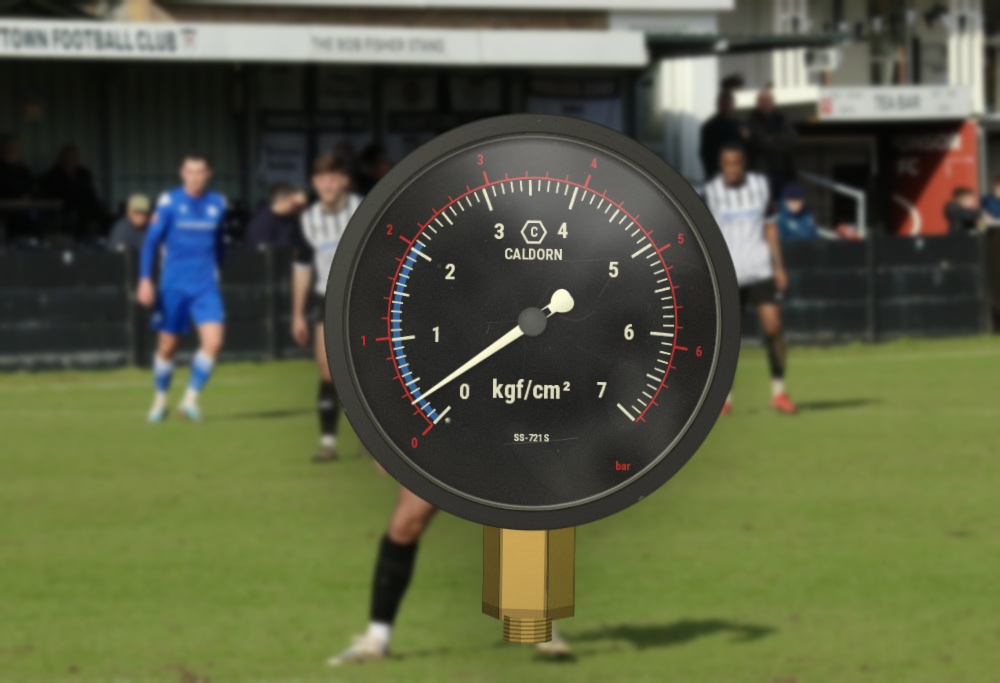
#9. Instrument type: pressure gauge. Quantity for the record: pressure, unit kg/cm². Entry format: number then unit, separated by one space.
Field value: 0.3 kg/cm²
